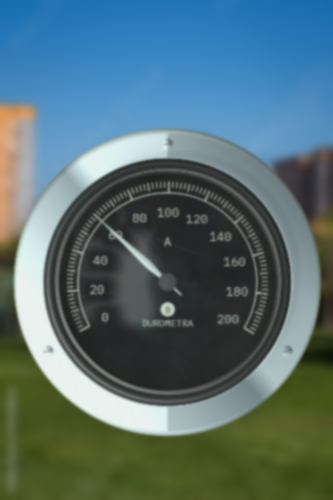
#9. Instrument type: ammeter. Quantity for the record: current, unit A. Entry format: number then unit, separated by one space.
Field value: 60 A
